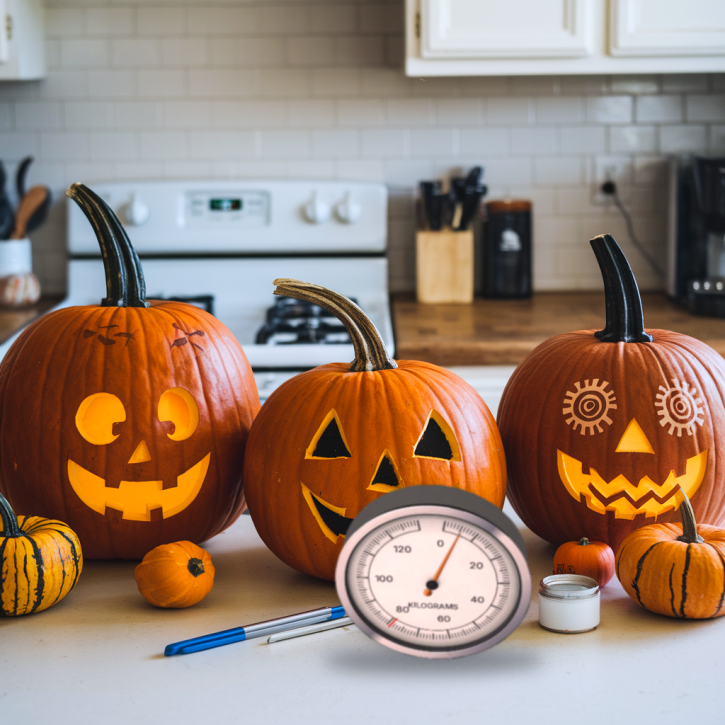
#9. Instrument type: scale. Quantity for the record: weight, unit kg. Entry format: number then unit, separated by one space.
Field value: 5 kg
